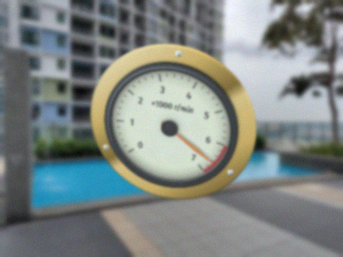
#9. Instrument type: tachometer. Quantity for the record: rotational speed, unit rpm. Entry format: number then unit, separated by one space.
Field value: 6600 rpm
